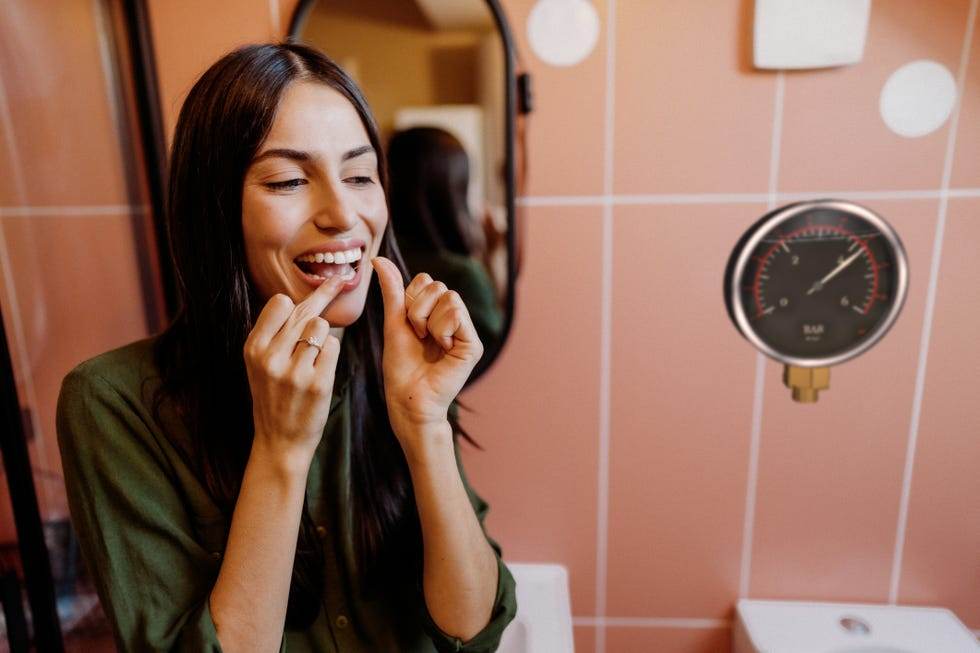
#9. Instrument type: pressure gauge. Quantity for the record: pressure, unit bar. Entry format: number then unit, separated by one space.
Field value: 4.2 bar
